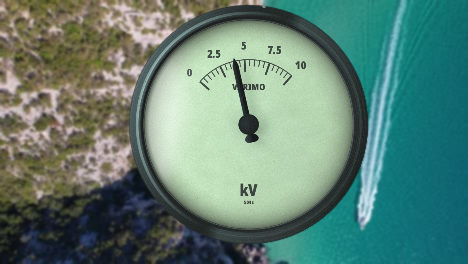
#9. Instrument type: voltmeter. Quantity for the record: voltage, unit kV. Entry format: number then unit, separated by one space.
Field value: 4 kV
